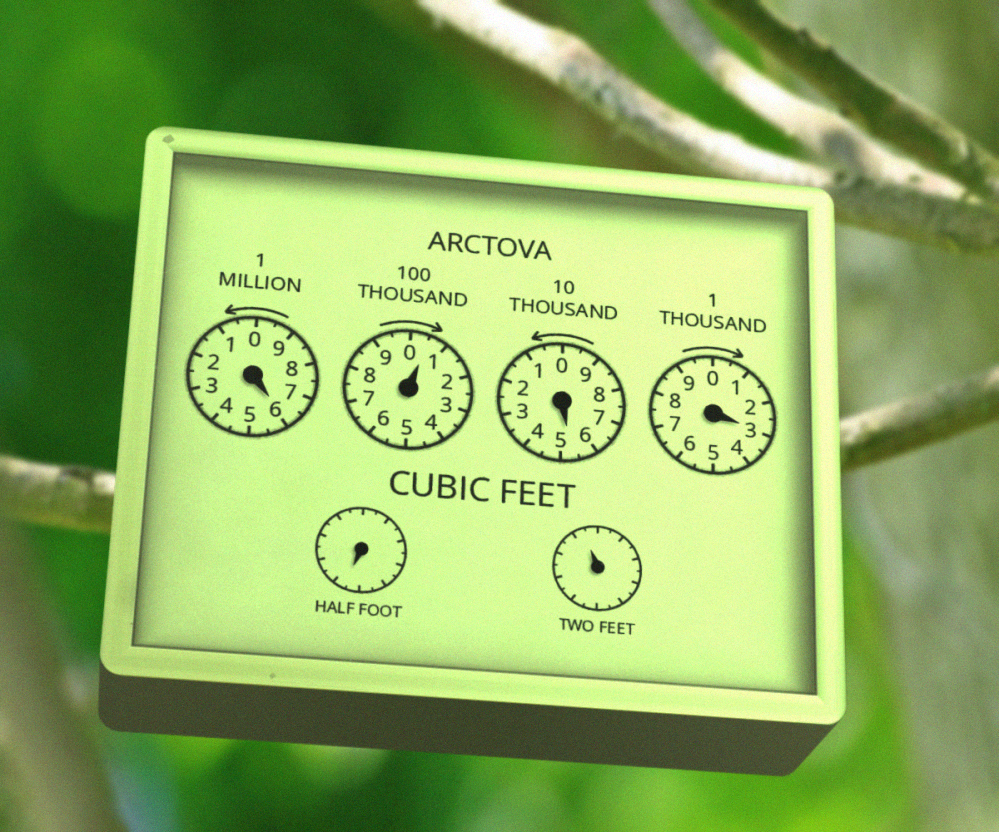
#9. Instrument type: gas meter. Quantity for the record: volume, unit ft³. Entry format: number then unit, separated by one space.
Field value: 605300 ft³
